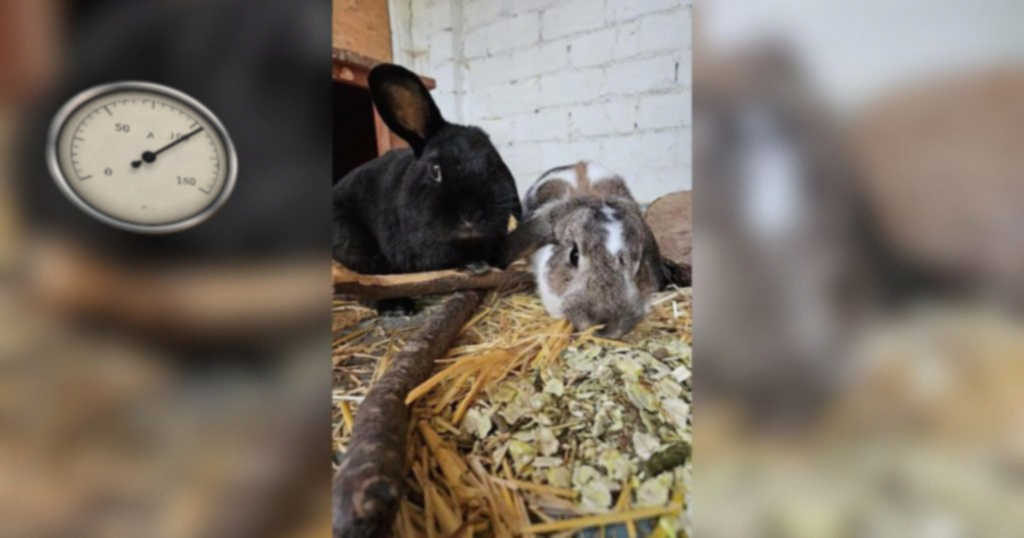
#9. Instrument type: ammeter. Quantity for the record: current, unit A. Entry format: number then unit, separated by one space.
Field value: 105 A
